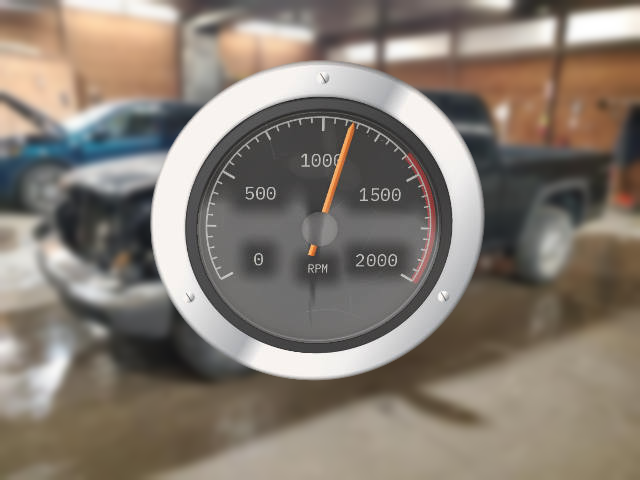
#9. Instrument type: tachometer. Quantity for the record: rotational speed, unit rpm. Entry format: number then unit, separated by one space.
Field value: 1125 rpm
